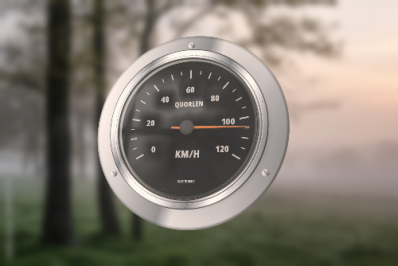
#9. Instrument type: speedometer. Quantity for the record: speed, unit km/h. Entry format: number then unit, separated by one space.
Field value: 105 km/h
